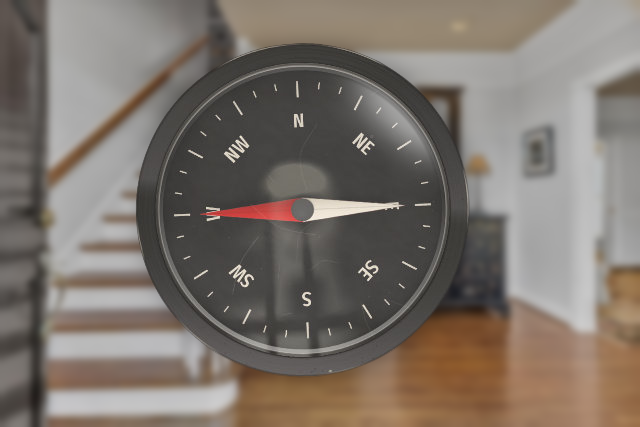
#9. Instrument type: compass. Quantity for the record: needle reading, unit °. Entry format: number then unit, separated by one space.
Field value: 270 °
